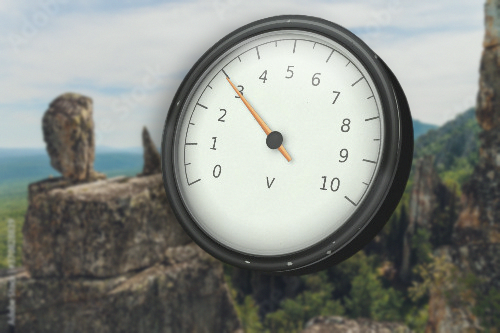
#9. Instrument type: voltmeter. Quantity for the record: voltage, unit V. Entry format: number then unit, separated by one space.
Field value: 3 V
